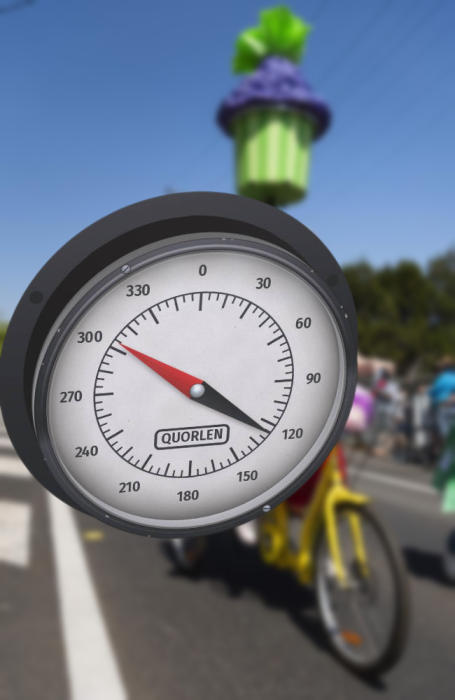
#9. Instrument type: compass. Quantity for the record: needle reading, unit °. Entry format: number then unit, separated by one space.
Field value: 305 °
